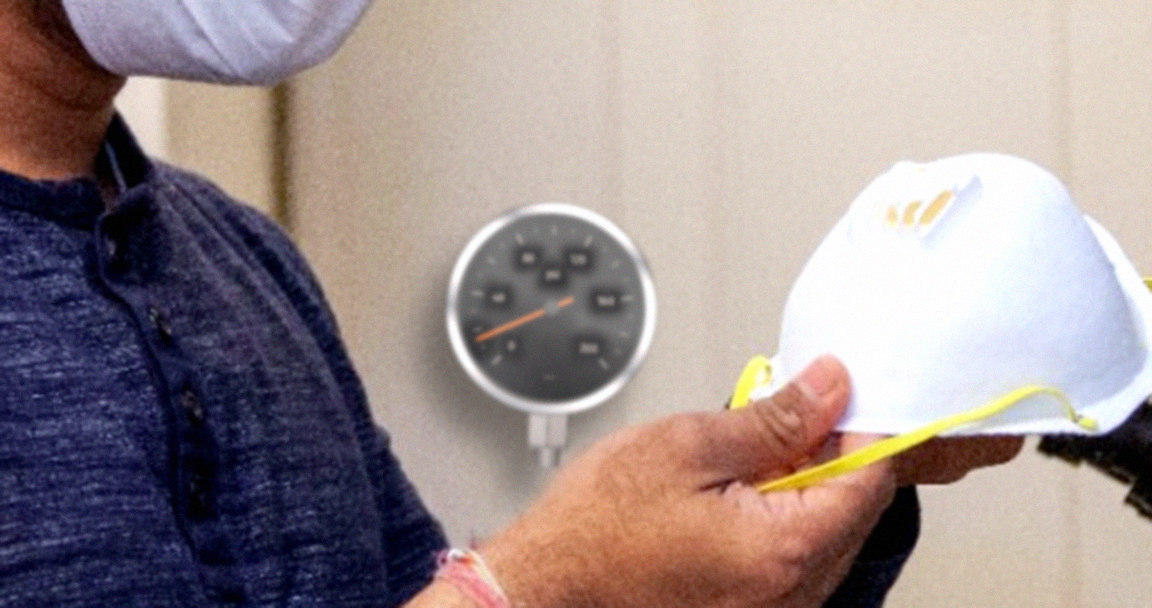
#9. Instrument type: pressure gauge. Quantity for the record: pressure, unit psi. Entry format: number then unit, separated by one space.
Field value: 15 psi
